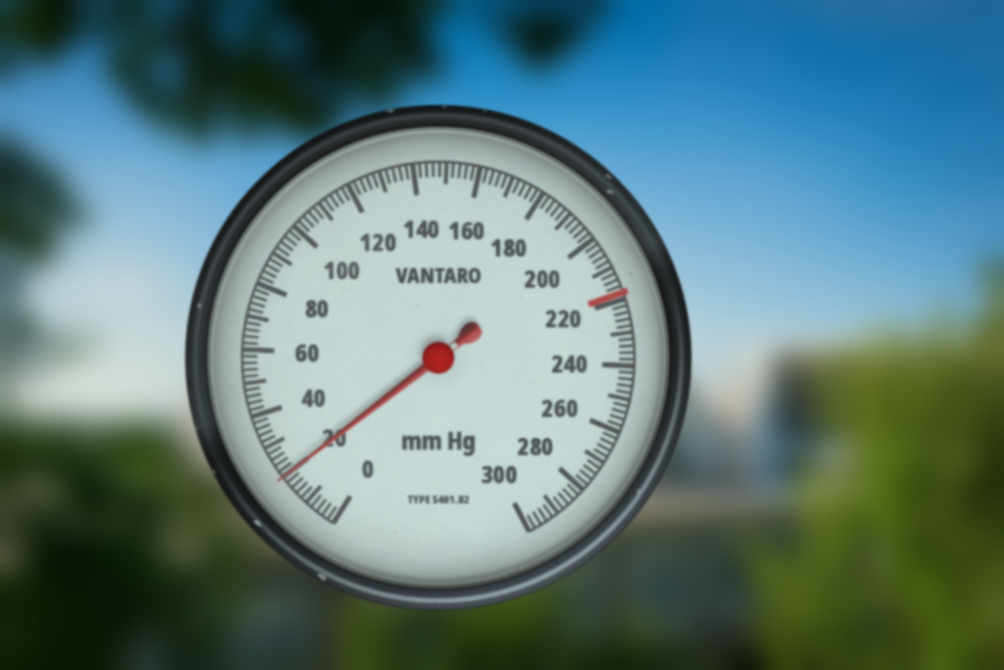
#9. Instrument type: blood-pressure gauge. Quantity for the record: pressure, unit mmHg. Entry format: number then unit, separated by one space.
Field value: 20 mmHg
